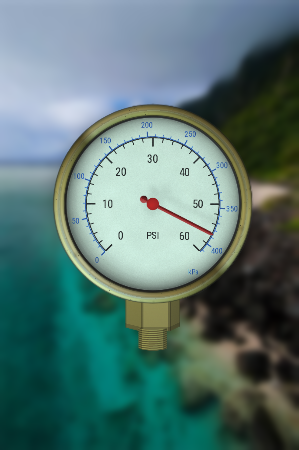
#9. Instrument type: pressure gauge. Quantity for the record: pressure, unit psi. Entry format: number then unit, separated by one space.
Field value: 56 psi
